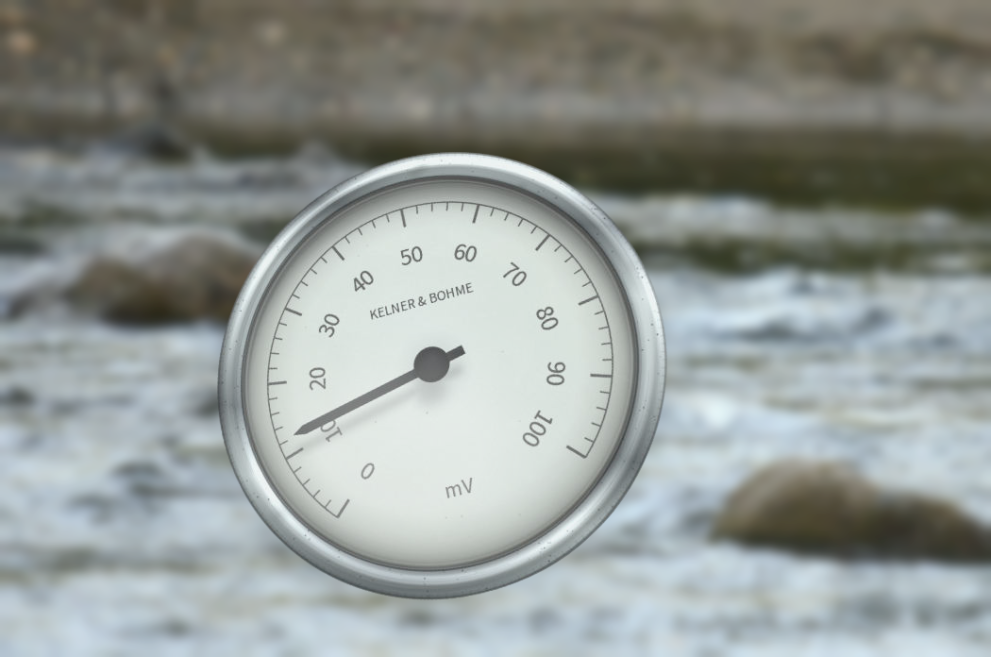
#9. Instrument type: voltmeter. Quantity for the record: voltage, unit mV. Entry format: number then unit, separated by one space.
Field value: 12 mV
